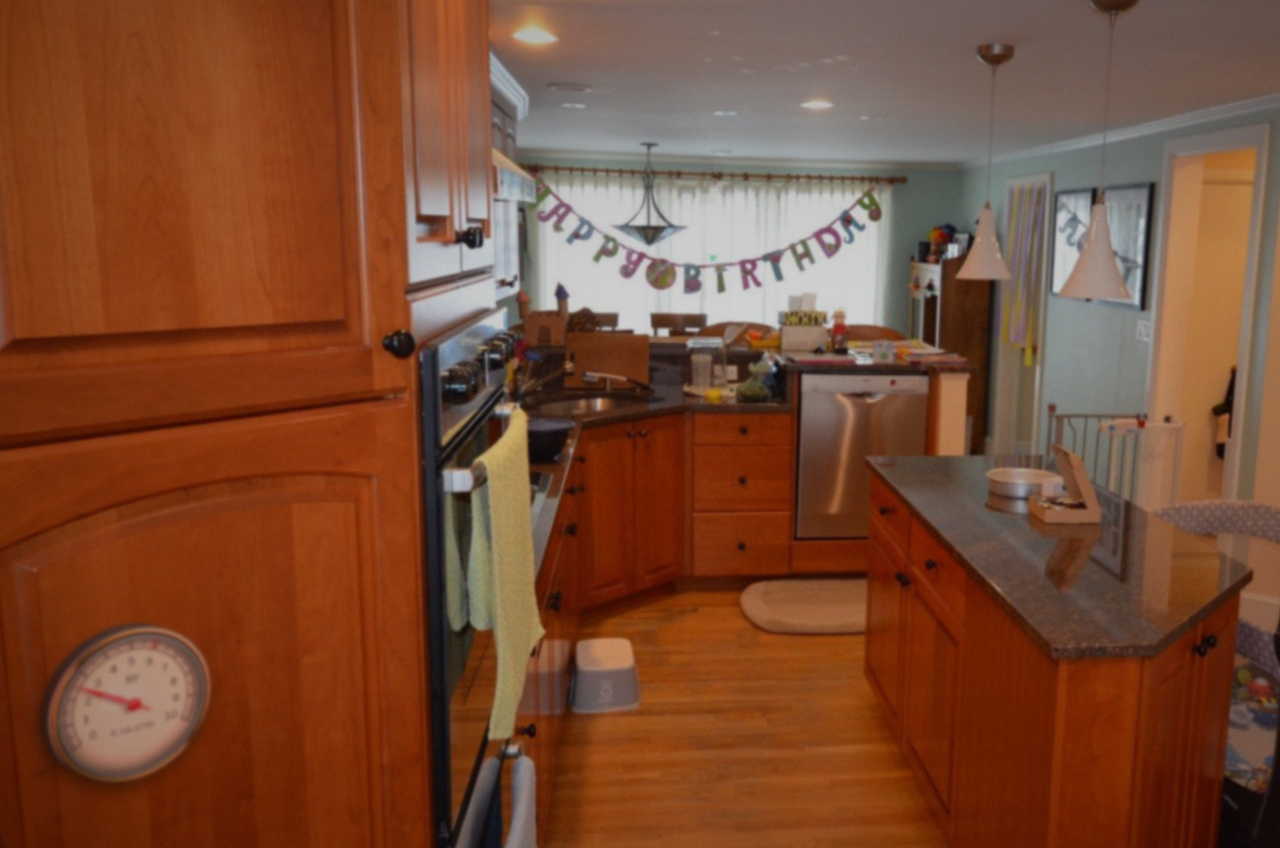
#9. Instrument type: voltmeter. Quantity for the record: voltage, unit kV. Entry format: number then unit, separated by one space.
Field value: 2.5 kV
